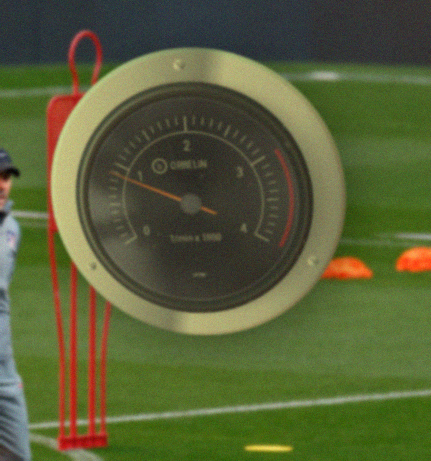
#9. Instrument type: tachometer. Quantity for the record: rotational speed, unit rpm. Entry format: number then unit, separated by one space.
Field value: 900 rpm
